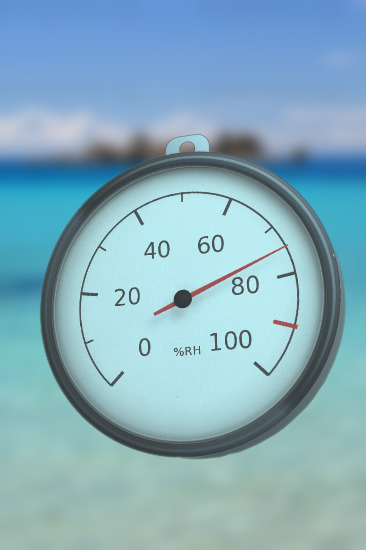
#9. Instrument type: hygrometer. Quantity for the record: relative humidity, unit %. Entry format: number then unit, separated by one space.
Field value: 75 %
